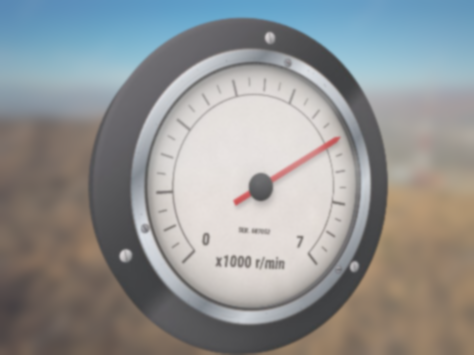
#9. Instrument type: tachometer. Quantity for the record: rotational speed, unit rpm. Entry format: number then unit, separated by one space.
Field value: 5000 rpm
